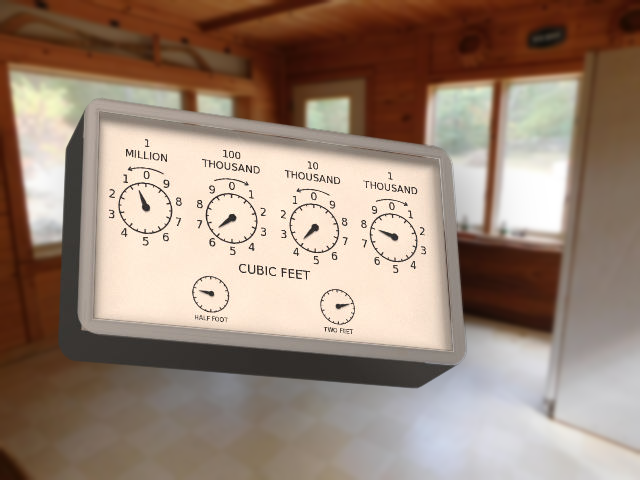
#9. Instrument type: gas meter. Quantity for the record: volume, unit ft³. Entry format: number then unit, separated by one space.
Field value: 63800 ft³
